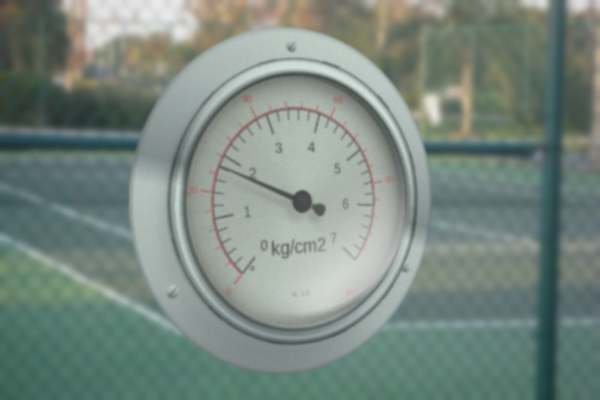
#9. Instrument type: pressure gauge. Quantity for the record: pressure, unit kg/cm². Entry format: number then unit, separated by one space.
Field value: 1.8 kg/cm²
